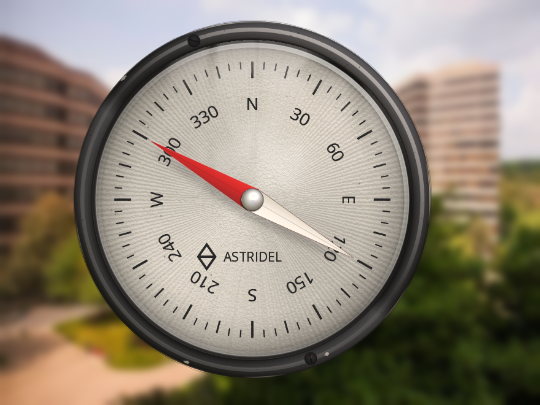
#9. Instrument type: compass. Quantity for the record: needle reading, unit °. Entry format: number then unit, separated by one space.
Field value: 300 °
